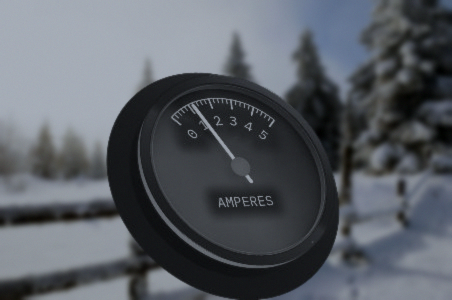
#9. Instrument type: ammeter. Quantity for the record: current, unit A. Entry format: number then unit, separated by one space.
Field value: 1 A
